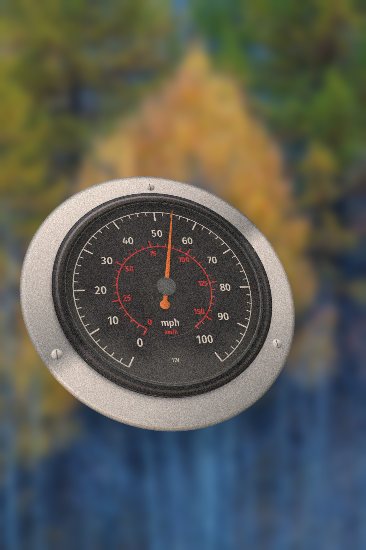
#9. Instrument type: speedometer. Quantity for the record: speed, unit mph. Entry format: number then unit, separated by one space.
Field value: 54 mph
